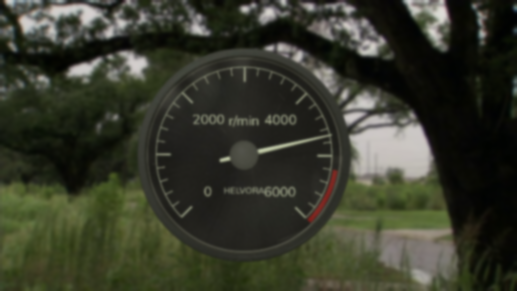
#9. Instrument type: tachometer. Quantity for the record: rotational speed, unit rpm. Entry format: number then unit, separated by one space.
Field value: 4700 rpm
